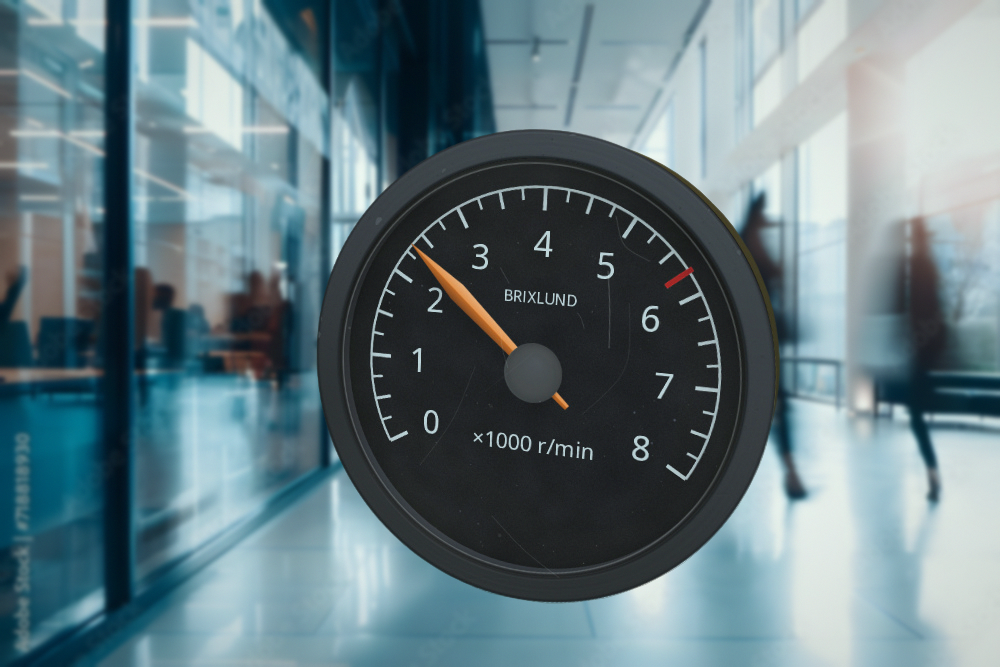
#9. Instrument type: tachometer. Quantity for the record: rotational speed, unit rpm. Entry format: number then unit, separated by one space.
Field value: 2375 rpm
